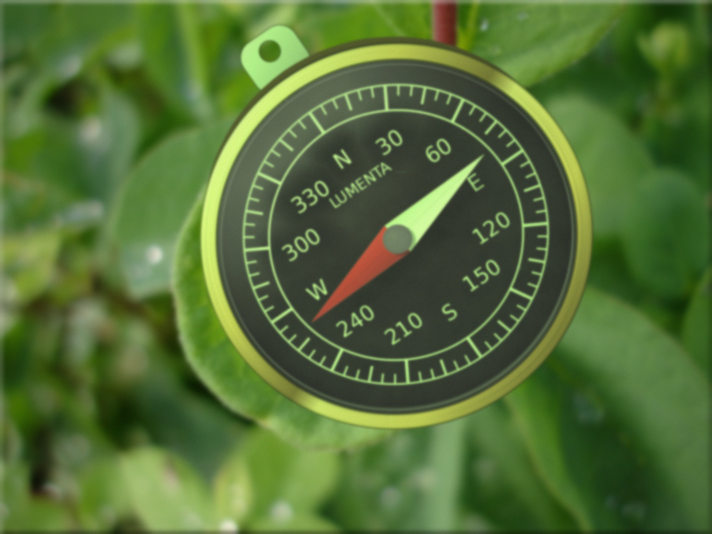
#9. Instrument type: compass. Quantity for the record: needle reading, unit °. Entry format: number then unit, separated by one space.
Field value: 260 °
